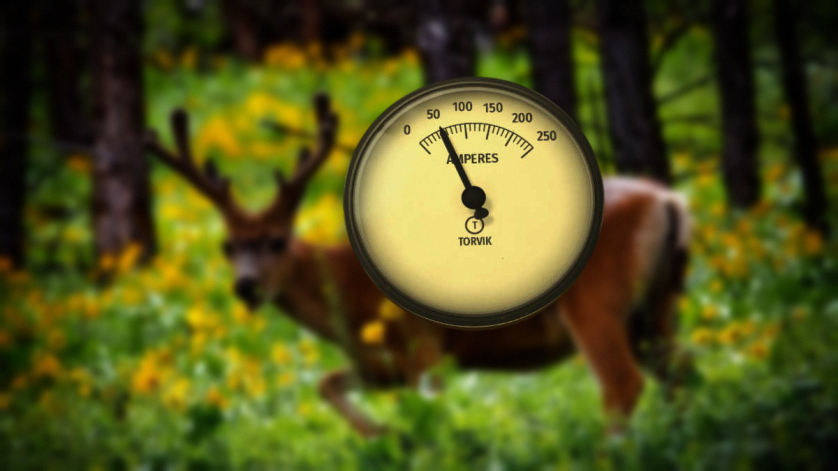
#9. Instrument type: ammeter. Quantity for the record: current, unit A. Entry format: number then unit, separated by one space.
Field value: 50 A
